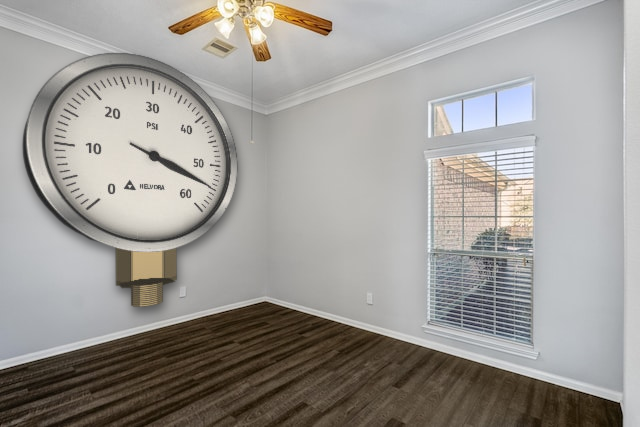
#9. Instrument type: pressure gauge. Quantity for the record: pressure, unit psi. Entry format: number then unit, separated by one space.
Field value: 55 psi
